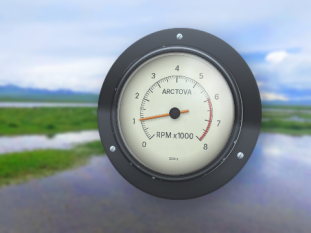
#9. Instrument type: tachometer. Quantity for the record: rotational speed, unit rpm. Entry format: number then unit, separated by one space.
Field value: 1000 rpm
